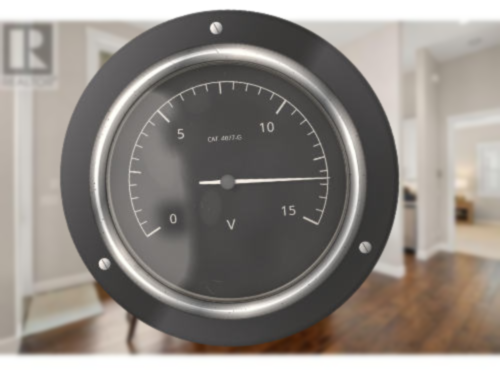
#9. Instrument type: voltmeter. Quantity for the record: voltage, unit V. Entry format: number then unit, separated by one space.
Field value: 13.25 V
